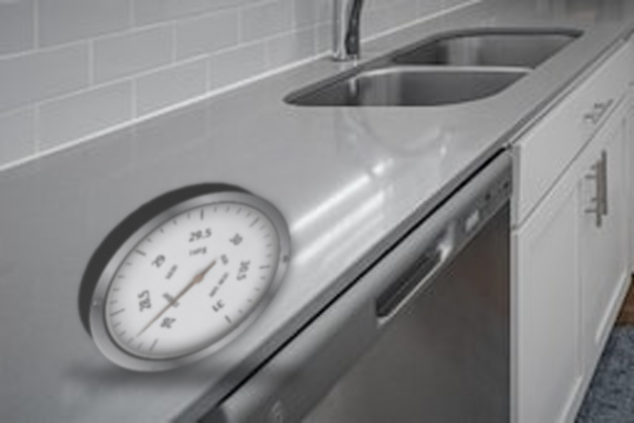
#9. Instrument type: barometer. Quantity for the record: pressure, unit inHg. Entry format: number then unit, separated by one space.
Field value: 28.2 inHg
